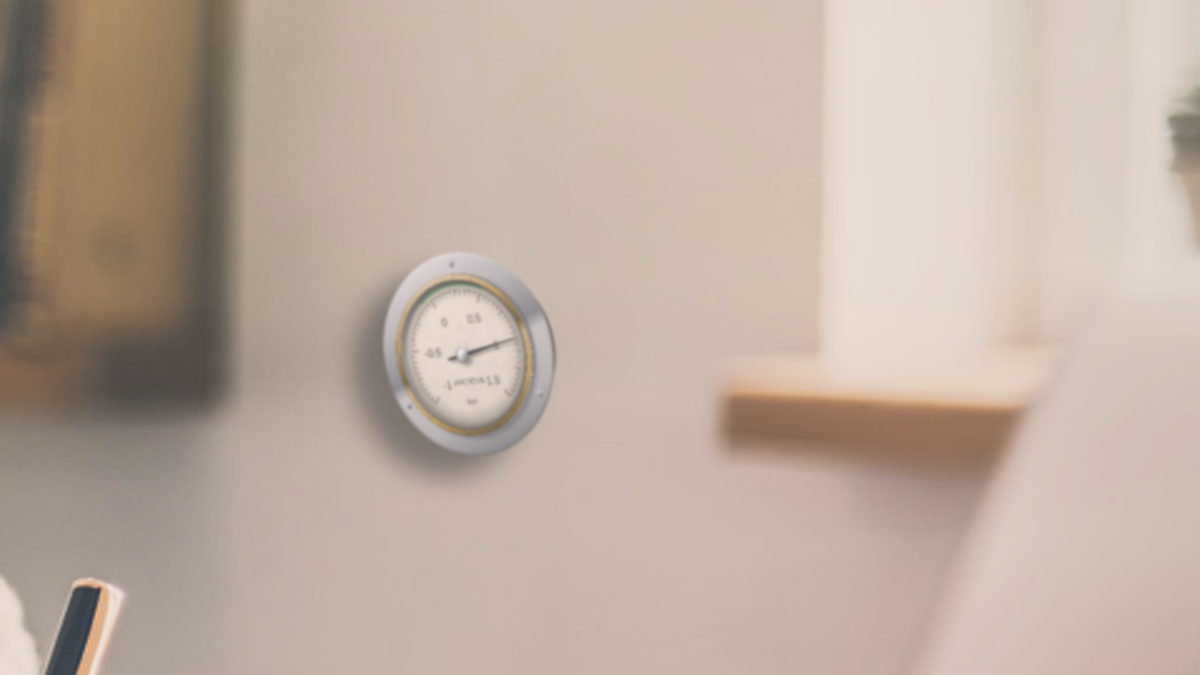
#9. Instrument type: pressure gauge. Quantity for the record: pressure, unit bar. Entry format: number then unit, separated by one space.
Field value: 1 bar
